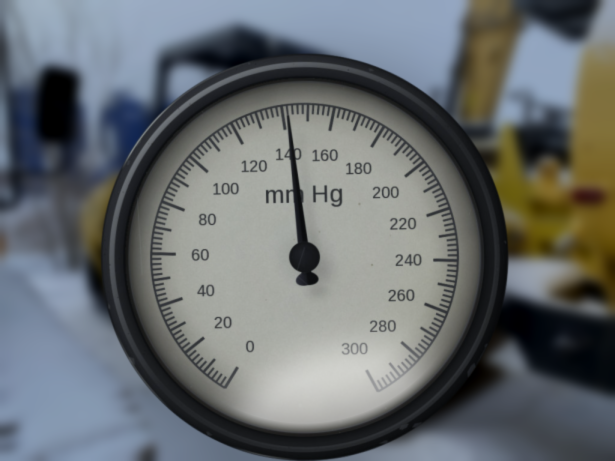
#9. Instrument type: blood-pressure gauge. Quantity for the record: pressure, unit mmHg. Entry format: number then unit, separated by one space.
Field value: 142 mmHg
